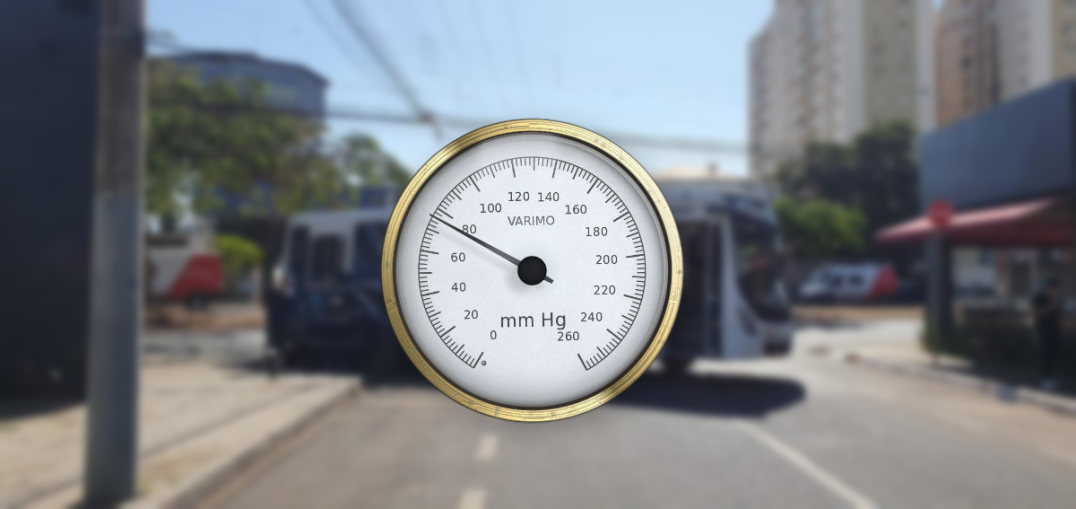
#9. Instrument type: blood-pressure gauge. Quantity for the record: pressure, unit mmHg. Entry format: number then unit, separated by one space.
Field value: 76 mmHg
